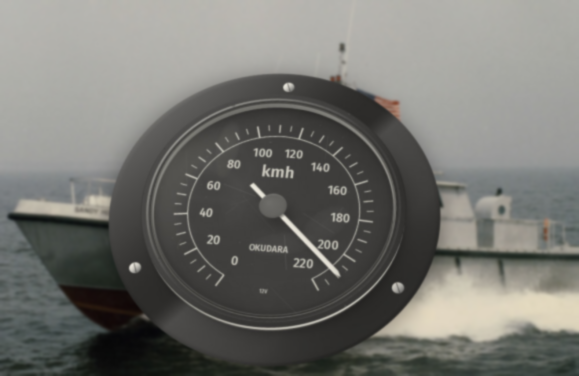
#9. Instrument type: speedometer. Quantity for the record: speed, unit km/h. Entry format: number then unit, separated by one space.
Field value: 210 km/h
